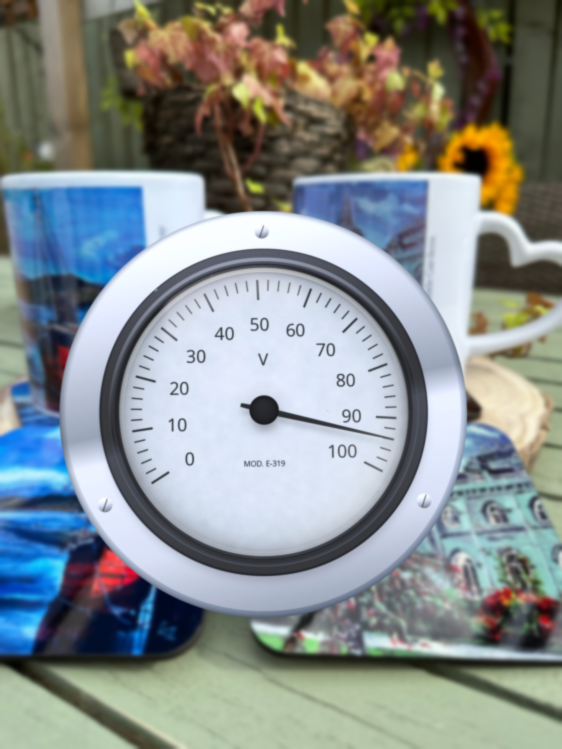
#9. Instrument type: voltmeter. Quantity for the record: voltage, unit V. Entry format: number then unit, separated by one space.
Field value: 94 V
